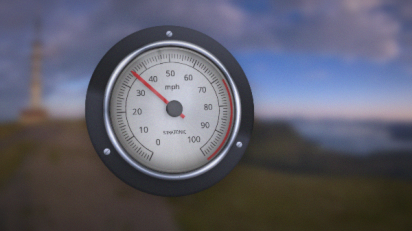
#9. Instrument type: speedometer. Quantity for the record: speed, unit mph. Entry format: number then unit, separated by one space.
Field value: 35 mph
